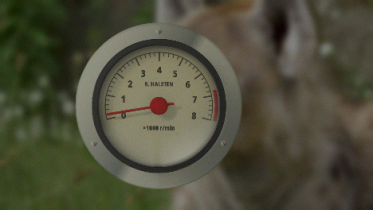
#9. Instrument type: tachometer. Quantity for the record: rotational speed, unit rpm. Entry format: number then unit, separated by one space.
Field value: 200 rpm
